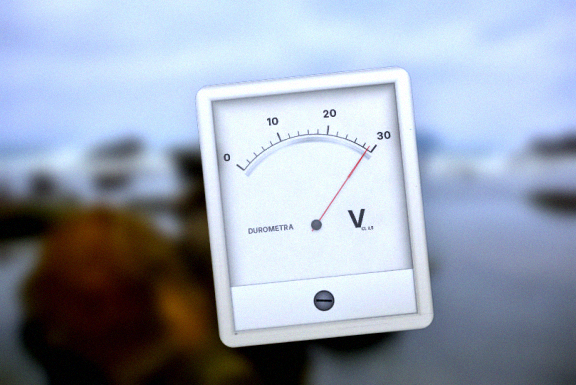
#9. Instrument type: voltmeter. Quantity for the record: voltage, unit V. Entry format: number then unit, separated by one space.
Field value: 29 V
